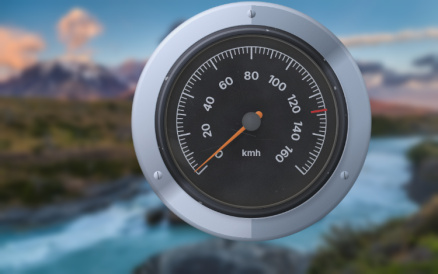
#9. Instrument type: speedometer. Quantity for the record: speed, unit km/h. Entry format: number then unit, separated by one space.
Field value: 2 km/h
